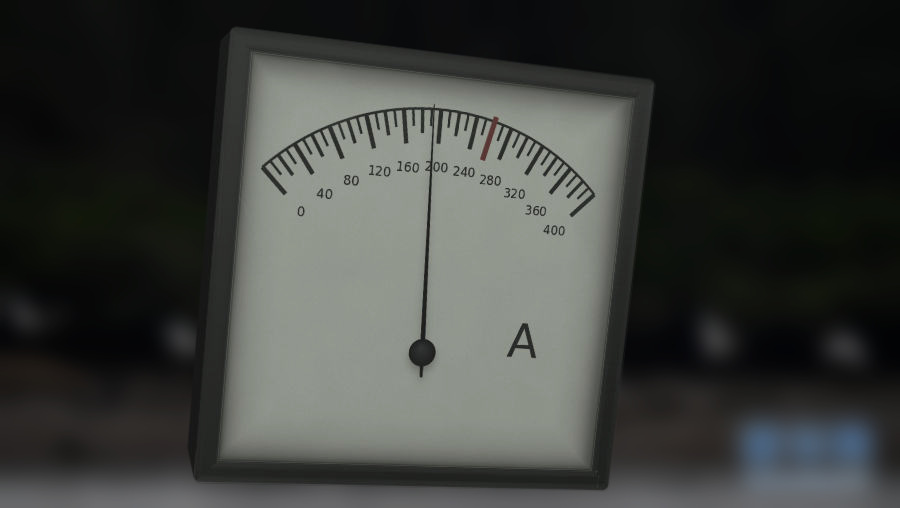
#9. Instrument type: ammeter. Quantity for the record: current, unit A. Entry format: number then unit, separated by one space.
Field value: 190 A
